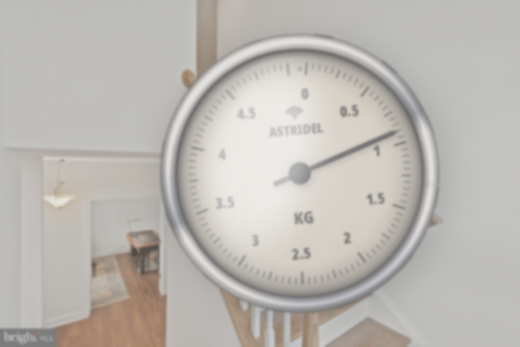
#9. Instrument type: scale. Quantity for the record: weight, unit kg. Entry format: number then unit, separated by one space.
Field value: 0.9 kg
